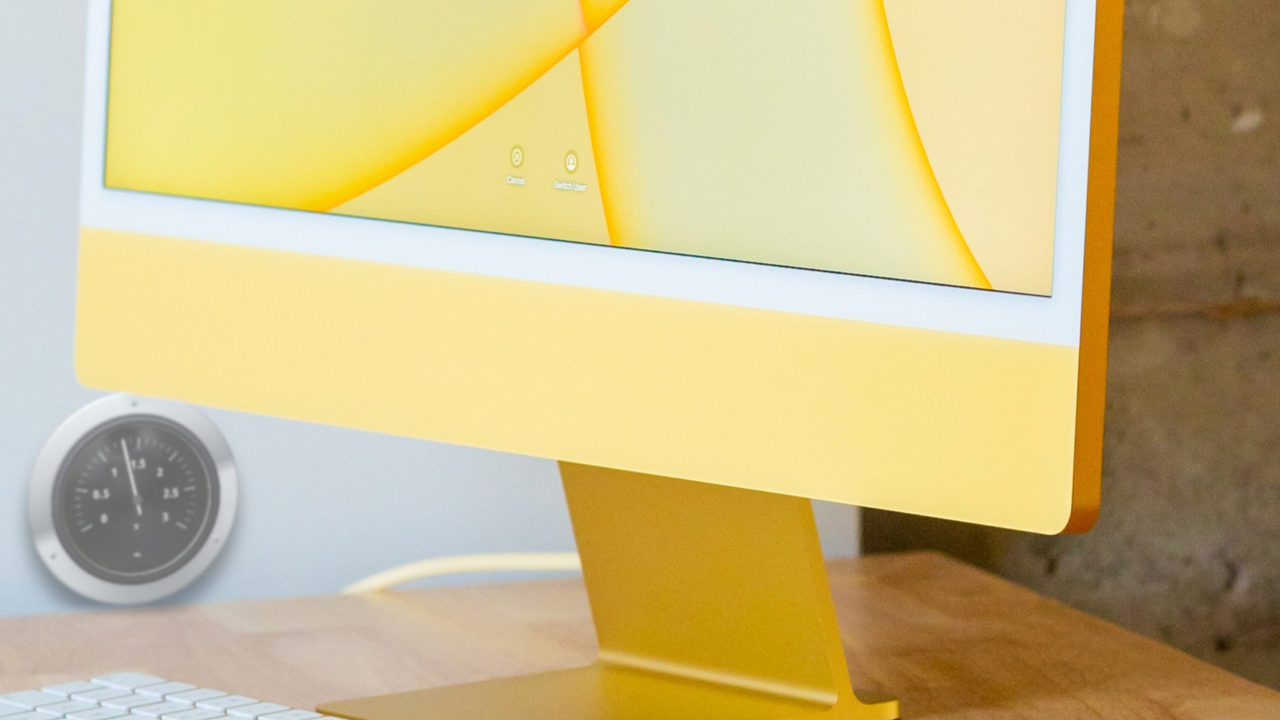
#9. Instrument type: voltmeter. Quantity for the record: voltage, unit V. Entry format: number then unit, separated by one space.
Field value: 1.3 V
